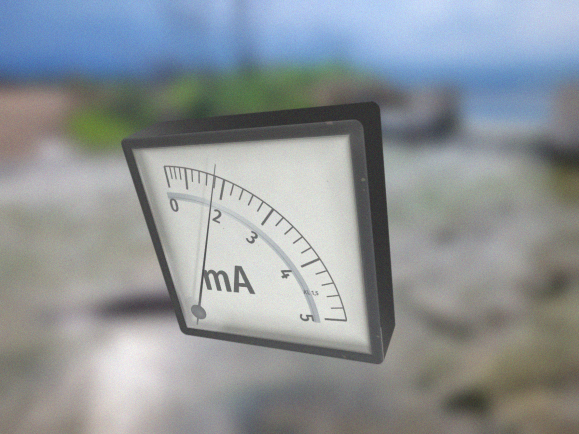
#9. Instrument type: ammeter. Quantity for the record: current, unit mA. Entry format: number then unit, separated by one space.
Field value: 1.8 mA
